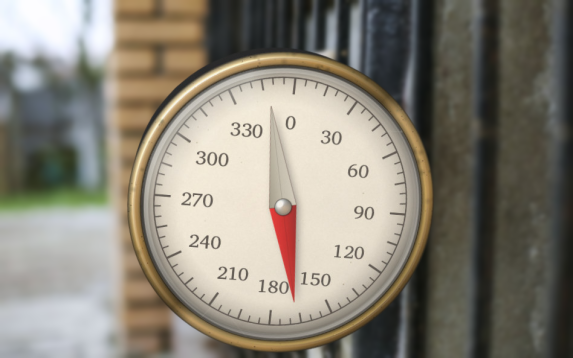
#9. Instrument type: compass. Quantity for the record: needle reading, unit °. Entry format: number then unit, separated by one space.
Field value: 167.5 °
